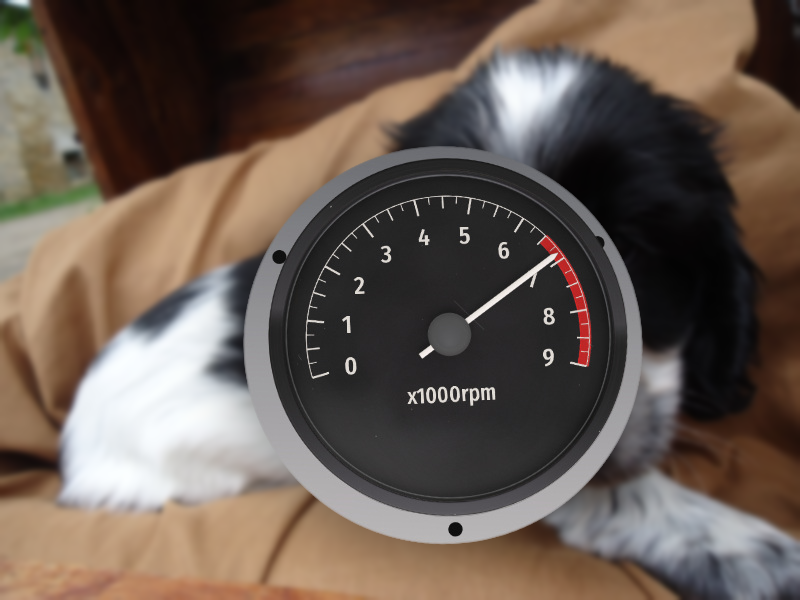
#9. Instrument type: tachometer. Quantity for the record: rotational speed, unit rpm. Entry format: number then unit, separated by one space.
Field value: 6875 rpm
